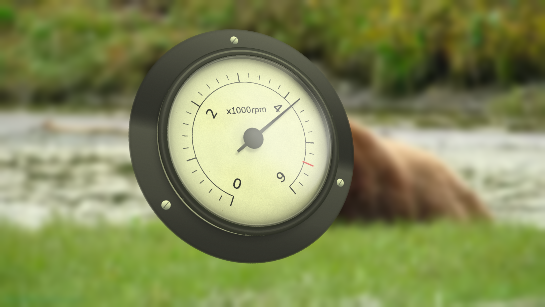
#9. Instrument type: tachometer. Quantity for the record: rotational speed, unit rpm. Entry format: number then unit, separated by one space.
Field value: 4200 rpm
